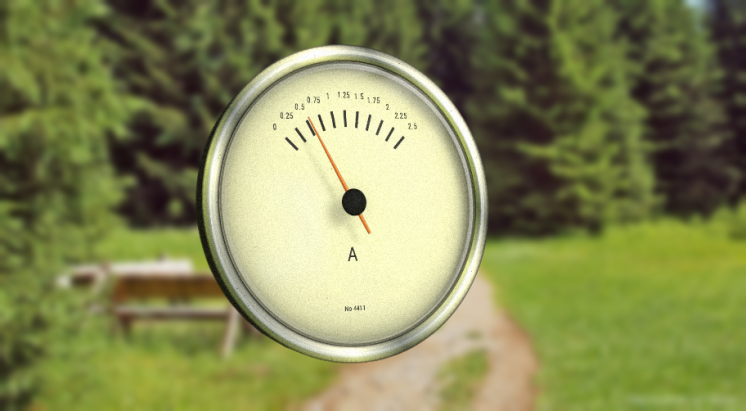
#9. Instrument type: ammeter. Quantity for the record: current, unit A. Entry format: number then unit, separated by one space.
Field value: 0.5 A
